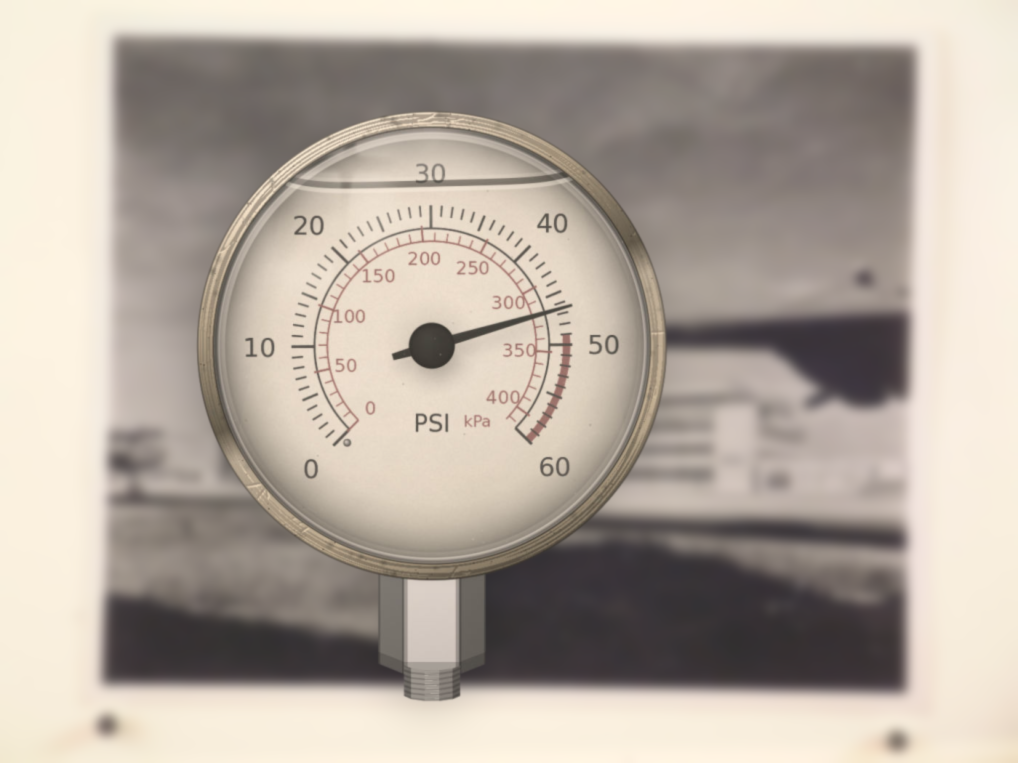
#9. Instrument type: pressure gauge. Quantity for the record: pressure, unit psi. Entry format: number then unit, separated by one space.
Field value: 46.5 psi
